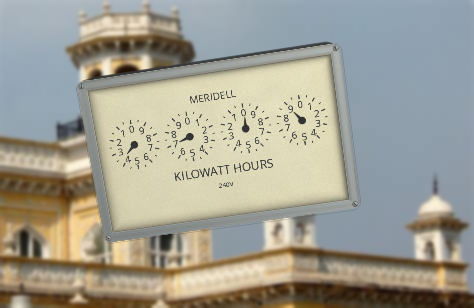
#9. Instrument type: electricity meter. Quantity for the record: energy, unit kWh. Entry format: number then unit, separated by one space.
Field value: 3699 kWh
